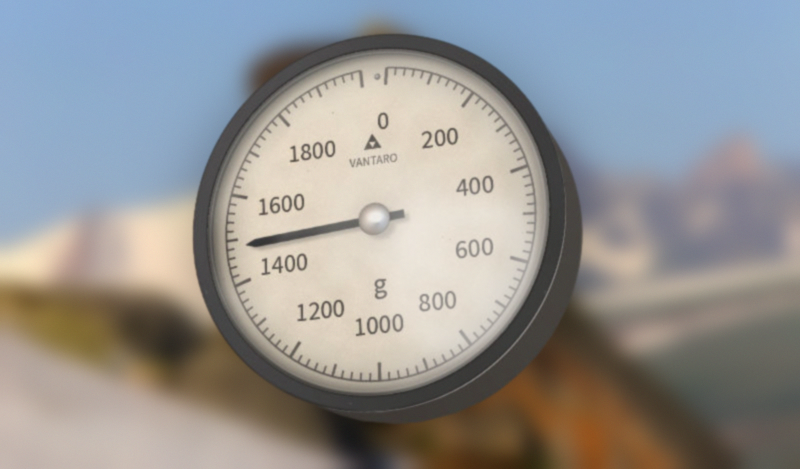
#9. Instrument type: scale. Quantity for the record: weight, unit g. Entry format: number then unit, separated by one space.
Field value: 1480 g
